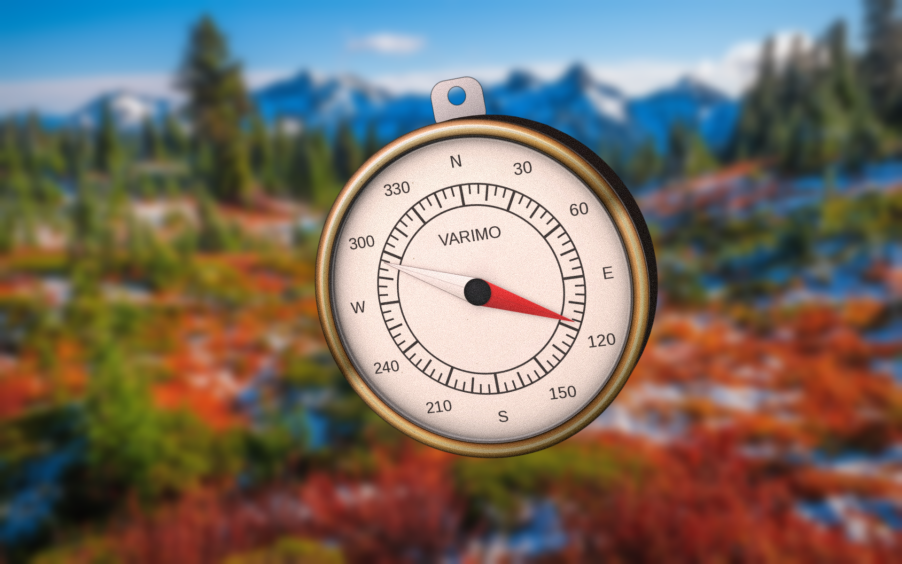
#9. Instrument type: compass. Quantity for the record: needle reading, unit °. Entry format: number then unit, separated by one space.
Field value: 115 °
